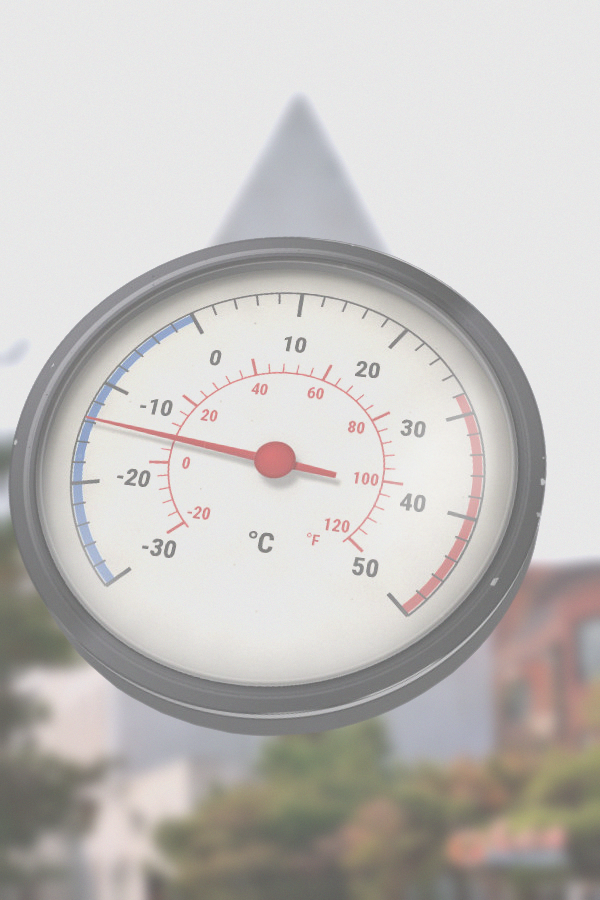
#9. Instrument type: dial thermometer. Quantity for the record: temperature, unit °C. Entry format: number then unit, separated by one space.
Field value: -14 °C
